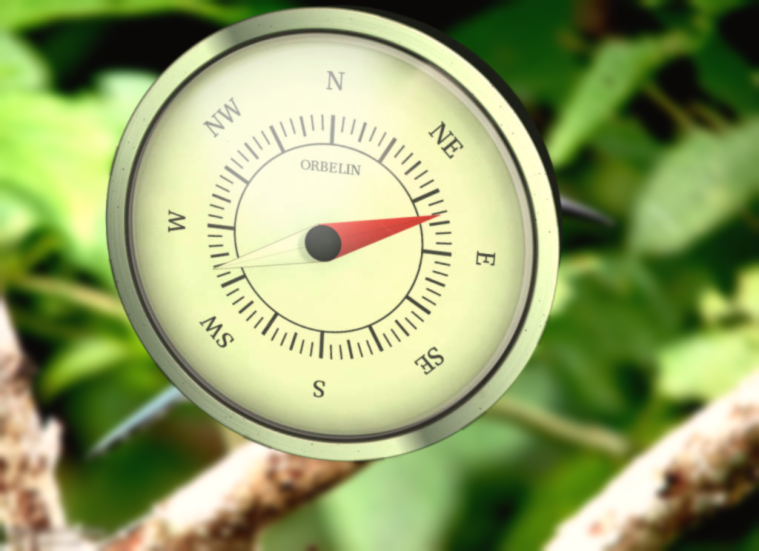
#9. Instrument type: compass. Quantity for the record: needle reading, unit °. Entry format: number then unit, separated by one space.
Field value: 70 °
